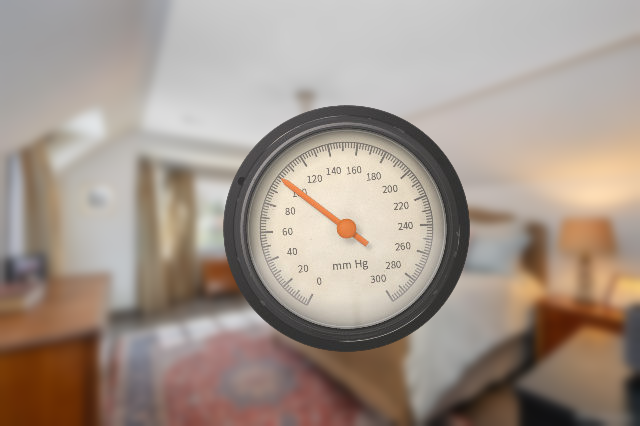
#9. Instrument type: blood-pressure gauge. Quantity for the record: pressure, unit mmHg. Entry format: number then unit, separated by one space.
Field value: 100 mmHg
